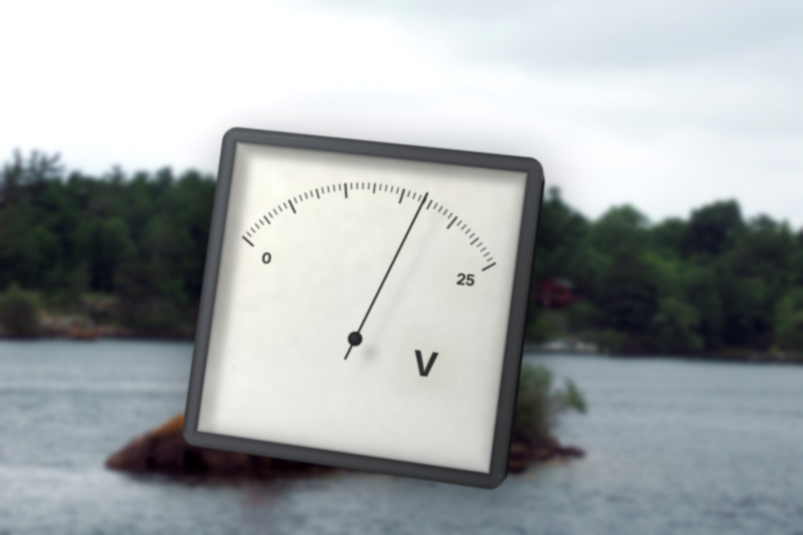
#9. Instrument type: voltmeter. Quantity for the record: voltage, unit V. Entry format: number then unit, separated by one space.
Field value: 17 V
